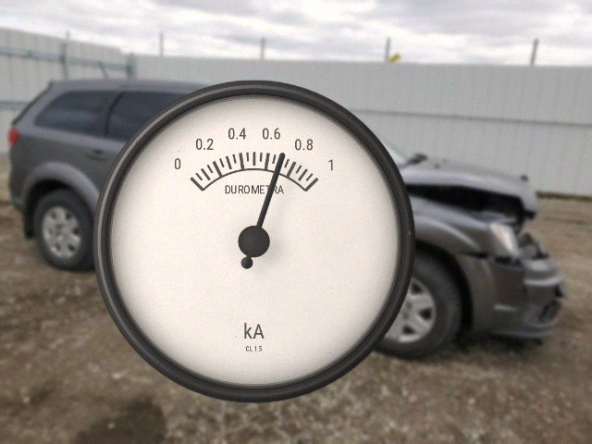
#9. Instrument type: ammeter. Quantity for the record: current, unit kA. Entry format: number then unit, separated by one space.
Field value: 0.7 kA
